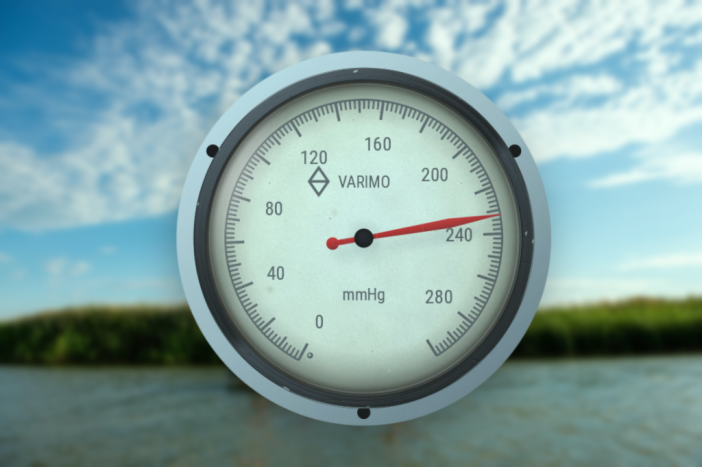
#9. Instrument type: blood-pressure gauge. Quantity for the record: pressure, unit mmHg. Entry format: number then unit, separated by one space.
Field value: 232 mmHg
